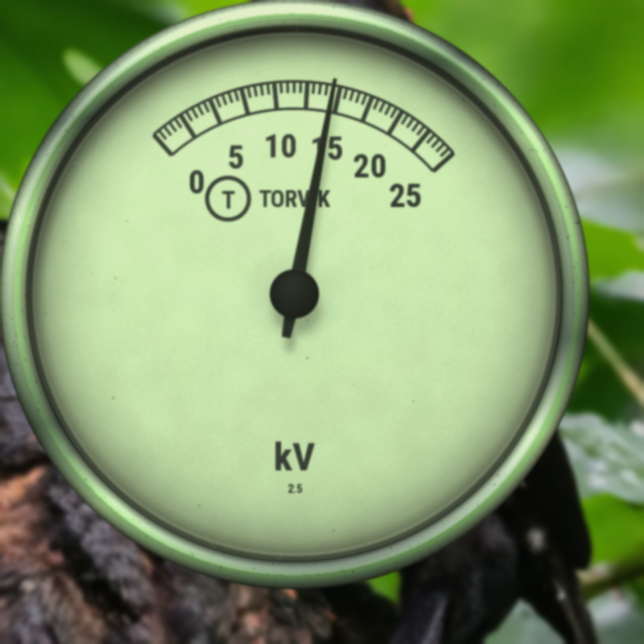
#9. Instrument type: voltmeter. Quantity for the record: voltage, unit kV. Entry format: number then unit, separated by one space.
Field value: 14.5 kV
